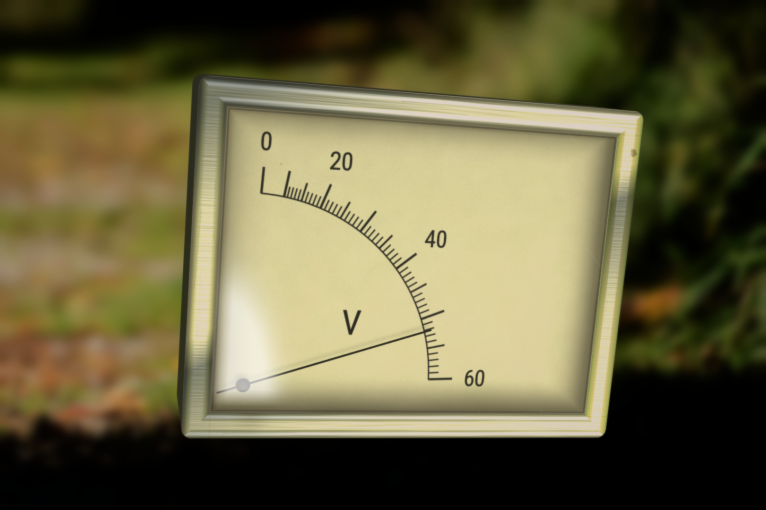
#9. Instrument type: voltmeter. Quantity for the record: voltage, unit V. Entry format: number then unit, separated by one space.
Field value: 52 V
